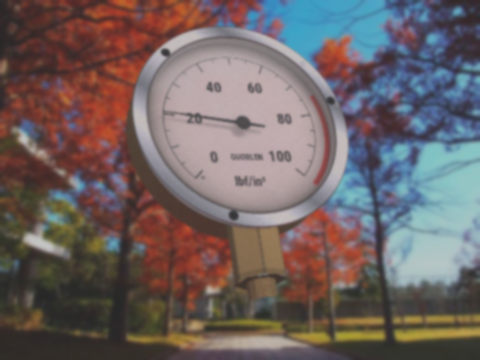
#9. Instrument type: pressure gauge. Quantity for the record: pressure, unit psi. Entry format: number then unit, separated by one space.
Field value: 20 psi
